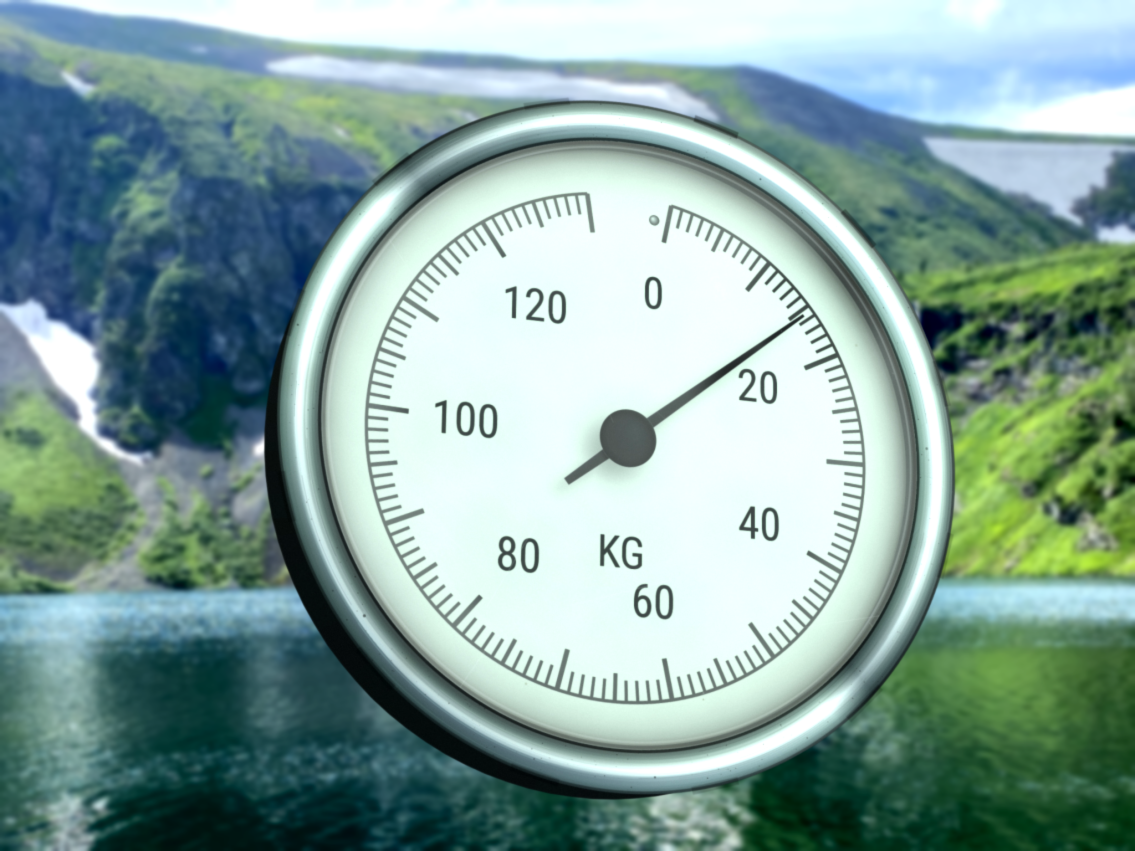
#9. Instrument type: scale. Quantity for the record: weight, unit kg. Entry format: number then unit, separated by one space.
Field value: 15.5 kg
